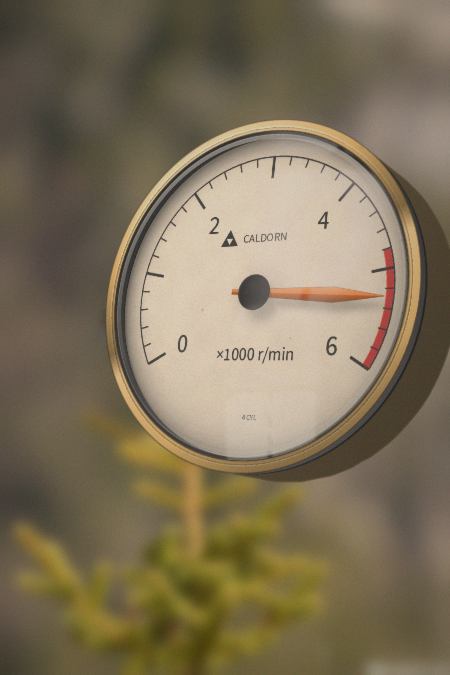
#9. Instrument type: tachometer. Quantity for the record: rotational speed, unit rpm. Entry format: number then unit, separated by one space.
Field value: 5300 rpm
